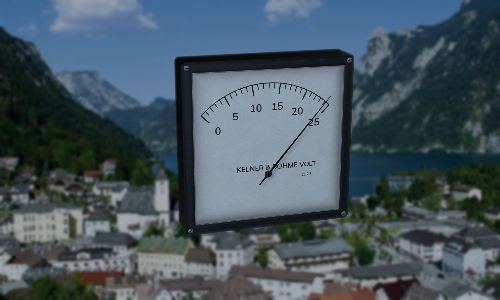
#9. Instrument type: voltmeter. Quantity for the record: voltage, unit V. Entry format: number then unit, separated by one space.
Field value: 24 V
